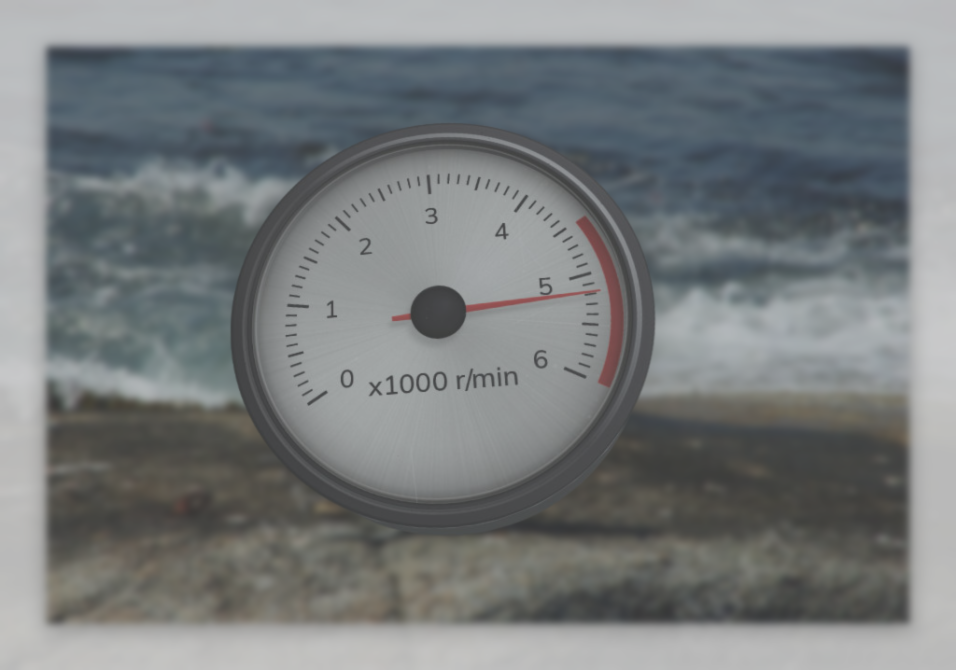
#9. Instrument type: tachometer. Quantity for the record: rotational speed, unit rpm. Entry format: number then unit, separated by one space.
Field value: 5200 rpm
